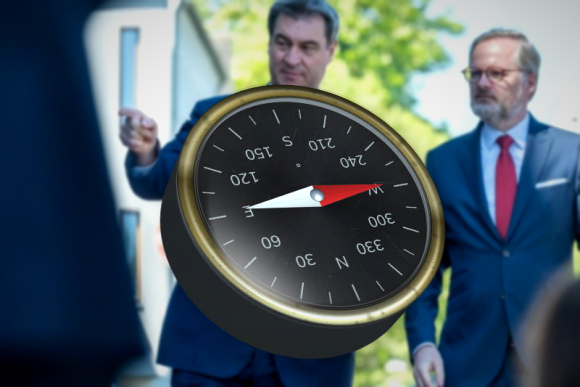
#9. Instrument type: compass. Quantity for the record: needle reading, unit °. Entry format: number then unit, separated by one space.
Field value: 270 °
